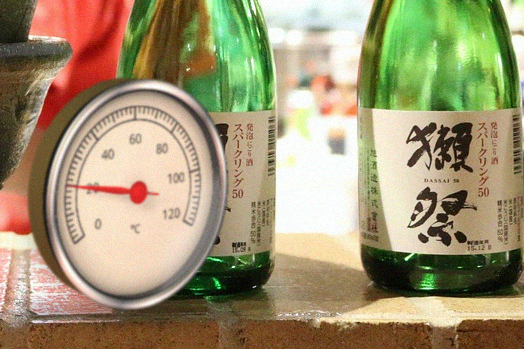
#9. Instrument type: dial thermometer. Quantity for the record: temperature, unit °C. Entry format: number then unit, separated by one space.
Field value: 20 °C
